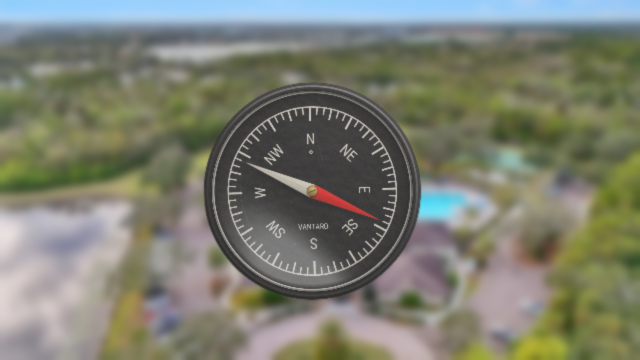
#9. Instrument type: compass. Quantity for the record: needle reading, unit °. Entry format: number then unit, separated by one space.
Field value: 115 °
